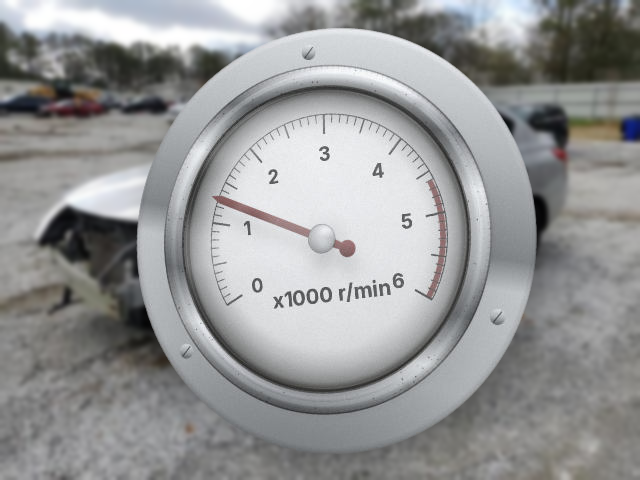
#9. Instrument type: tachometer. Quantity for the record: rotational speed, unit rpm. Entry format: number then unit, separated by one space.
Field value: 1300 rpm
